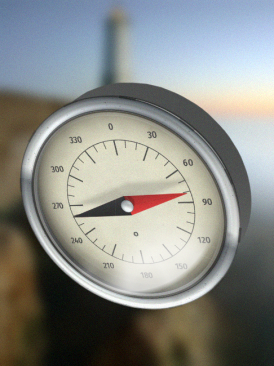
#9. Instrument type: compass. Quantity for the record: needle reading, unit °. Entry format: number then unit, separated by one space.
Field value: 80 °
